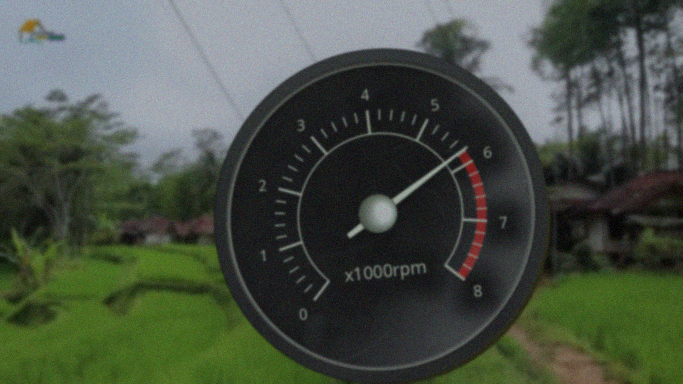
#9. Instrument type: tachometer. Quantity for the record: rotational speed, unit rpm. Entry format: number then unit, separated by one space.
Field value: 5800 rpm
